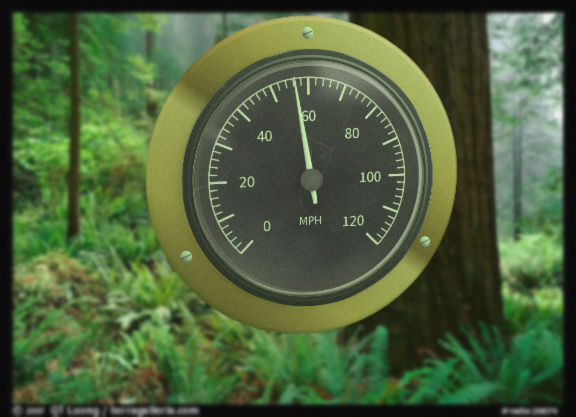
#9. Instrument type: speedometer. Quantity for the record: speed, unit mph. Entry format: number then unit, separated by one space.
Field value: 56 mph
